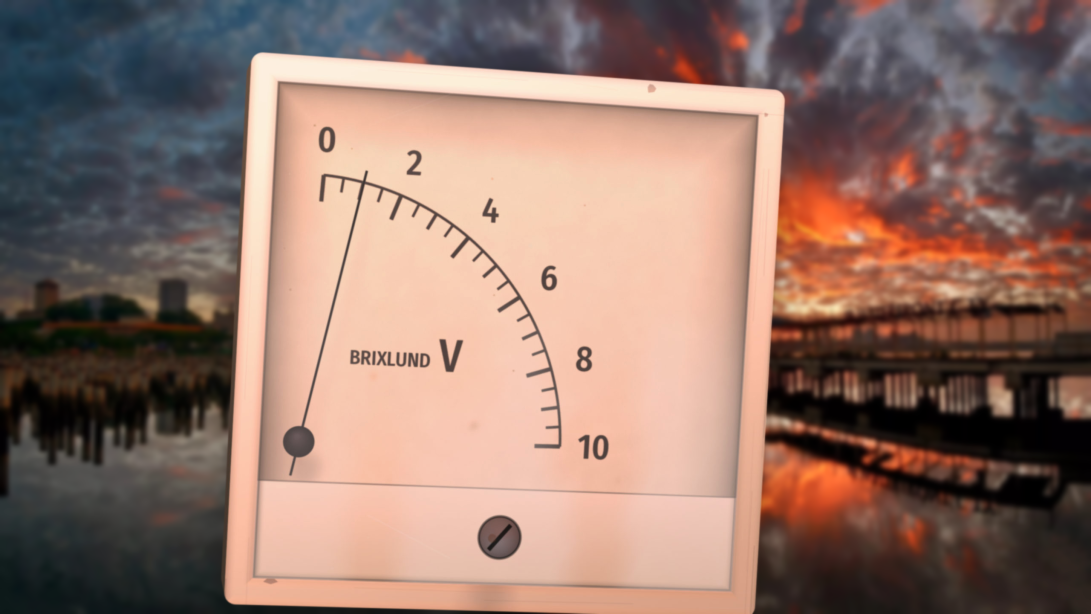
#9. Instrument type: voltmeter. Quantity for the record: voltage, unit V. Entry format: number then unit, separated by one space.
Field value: 1 V
